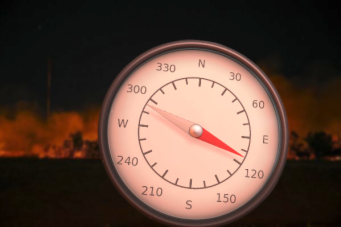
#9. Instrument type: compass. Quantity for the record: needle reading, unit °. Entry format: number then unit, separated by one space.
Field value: 112.5 °
